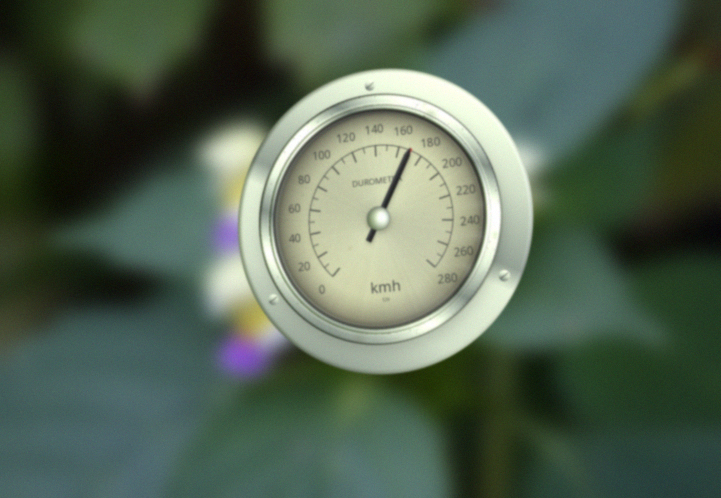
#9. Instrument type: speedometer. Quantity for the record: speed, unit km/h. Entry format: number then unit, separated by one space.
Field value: 170 km/h
